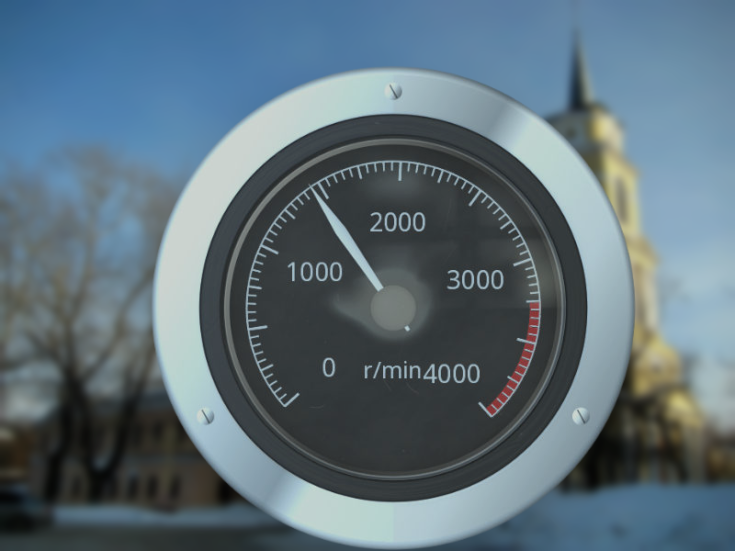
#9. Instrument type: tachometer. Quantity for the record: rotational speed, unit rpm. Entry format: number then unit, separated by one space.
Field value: 1450 rpm
